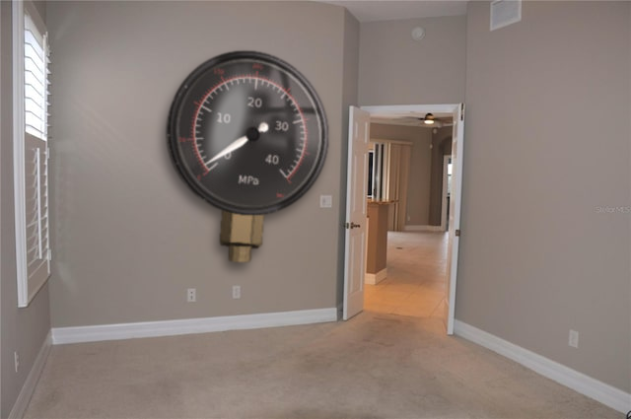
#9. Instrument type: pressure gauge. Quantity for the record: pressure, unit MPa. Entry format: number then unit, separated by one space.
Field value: 1 MPa
